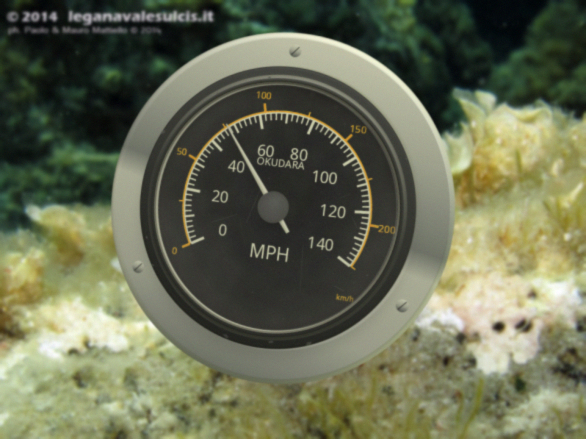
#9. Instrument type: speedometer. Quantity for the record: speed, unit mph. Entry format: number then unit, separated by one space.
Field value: 48 mph
